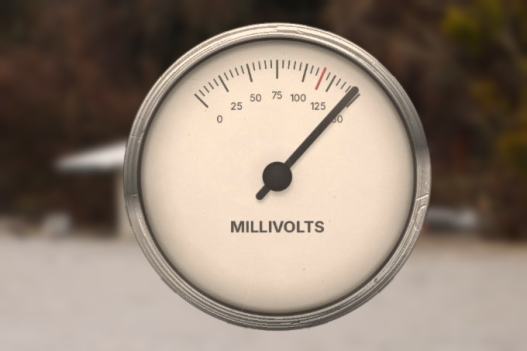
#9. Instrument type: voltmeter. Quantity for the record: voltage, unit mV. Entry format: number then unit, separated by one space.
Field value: 145 mV
